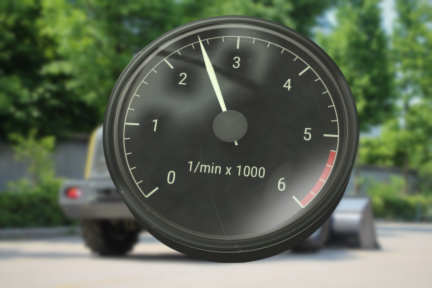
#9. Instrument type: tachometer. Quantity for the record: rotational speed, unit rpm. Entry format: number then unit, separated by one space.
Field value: 2500 rpm
